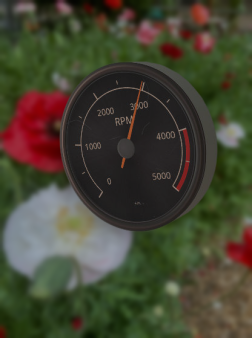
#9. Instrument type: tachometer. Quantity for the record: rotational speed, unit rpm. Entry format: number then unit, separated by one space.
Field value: 3000 rpm
